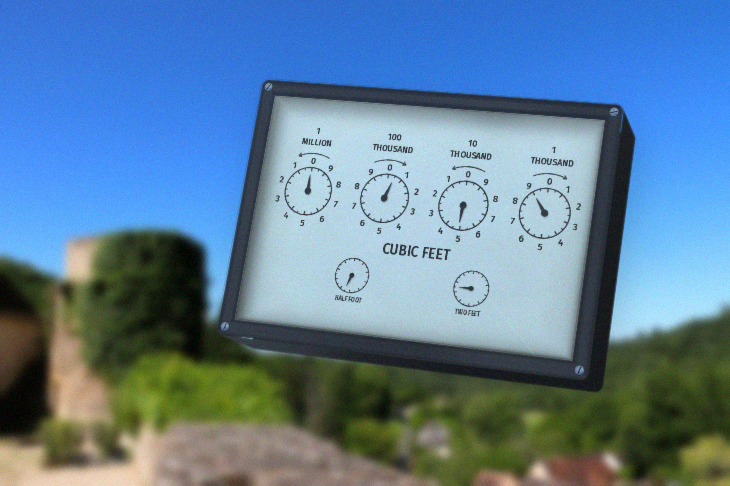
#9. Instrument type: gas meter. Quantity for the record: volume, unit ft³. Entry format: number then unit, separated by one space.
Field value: 4900 ft³
